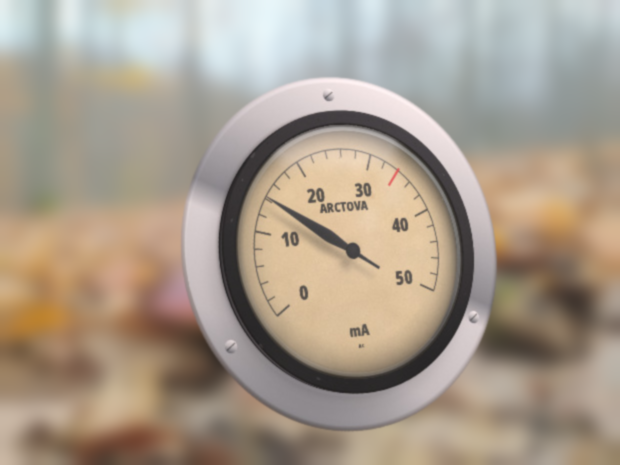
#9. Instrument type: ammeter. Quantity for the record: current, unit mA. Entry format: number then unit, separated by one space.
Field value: 14 mA
